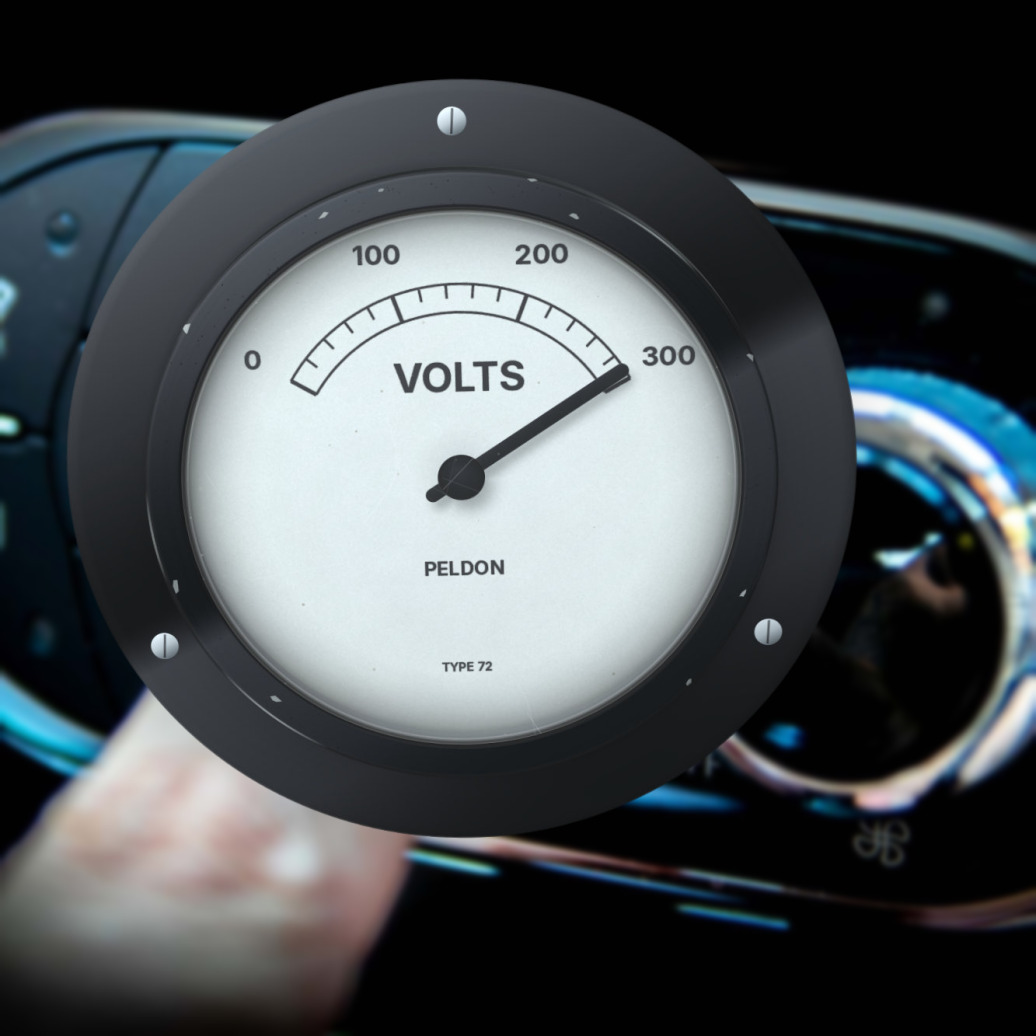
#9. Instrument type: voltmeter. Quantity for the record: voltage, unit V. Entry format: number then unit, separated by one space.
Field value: 290 V
